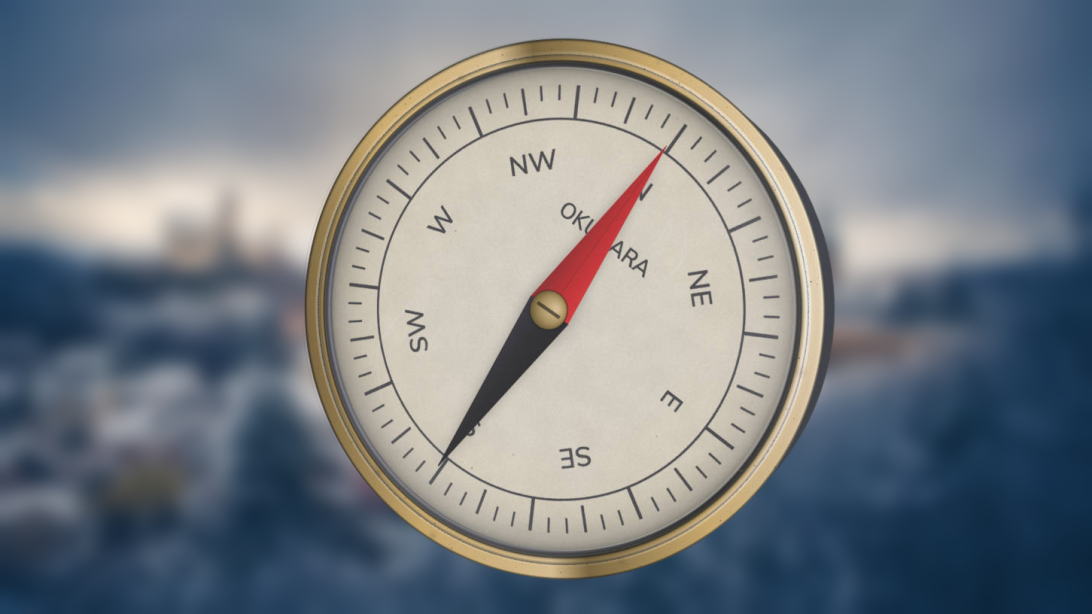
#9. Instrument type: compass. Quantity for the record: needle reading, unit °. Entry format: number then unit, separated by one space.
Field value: 0 °
